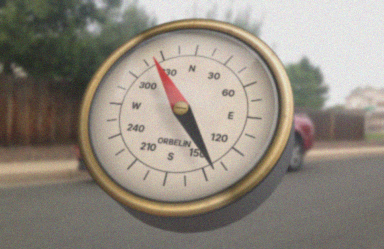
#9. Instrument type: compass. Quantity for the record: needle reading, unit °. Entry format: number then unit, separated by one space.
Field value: 322.5 °
